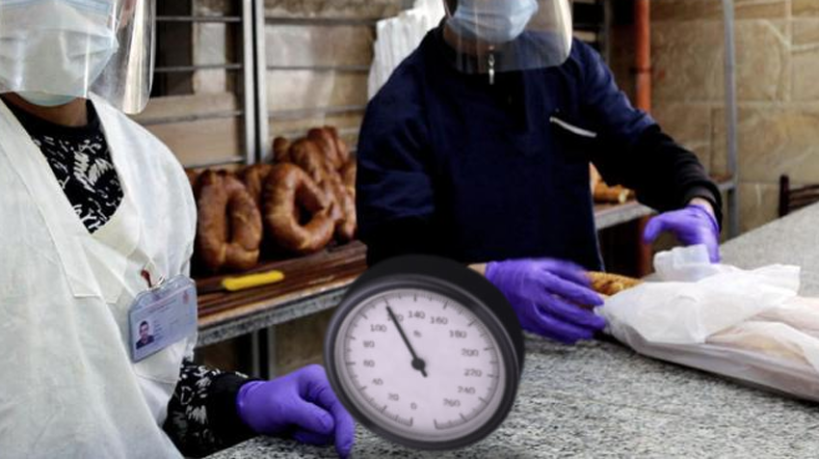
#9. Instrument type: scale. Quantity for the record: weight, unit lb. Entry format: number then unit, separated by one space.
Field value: 120 lb
